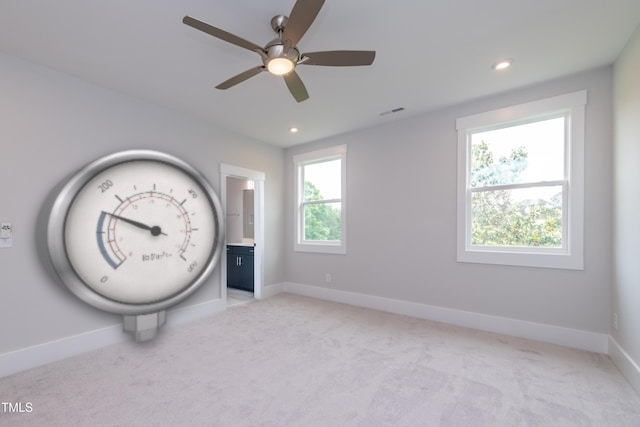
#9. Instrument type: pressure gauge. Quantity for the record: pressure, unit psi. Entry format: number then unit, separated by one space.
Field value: 150 psi
